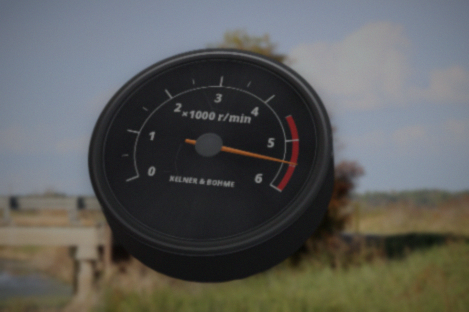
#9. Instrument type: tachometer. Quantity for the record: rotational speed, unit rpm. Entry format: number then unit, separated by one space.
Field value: 5500 rpm
